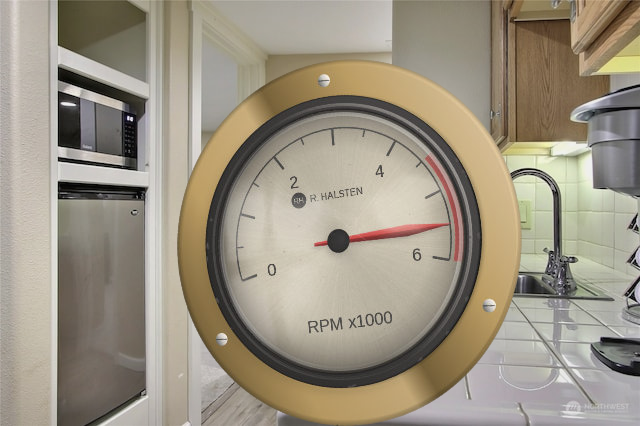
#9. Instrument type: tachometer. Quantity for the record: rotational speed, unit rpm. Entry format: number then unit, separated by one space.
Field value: 5500 rpm
